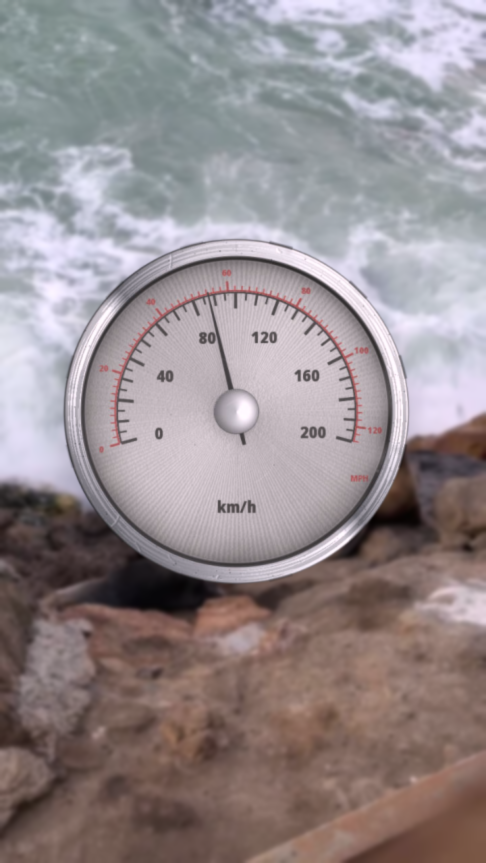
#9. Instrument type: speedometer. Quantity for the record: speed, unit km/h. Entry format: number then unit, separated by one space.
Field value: 87.5 km/h
